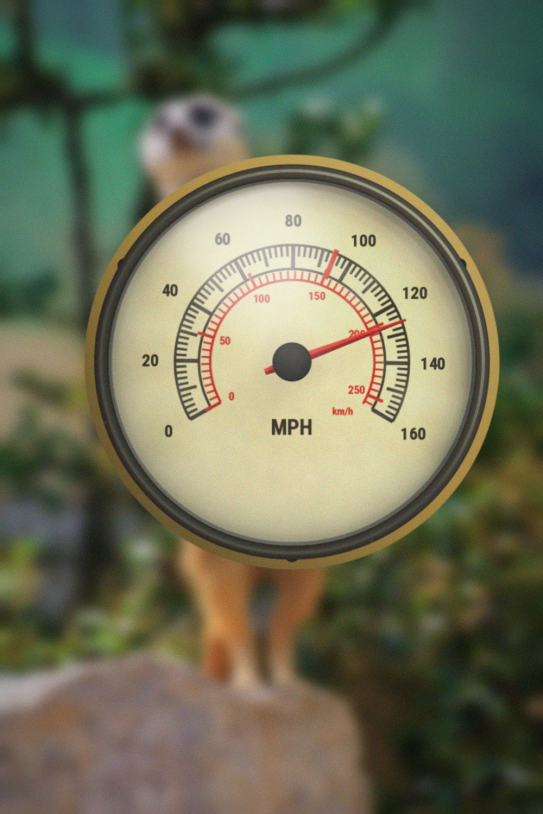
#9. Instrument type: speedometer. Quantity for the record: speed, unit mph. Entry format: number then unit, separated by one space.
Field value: 126 mph
